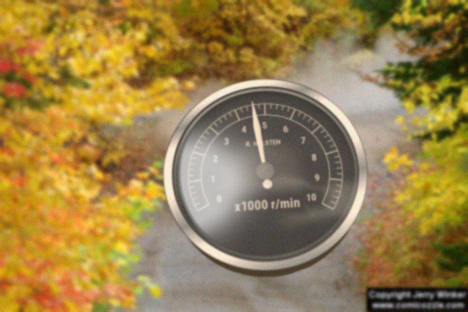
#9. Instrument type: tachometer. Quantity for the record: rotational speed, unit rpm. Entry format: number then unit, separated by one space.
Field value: 4600 rpm
